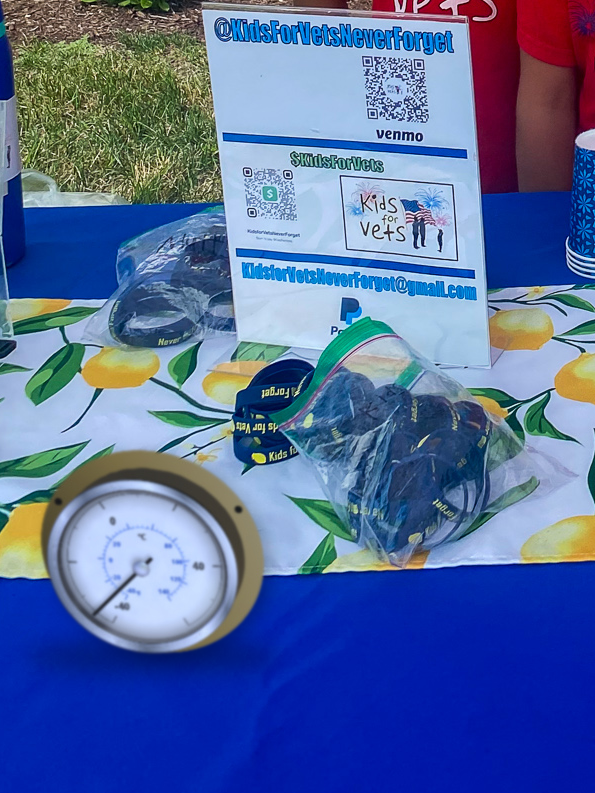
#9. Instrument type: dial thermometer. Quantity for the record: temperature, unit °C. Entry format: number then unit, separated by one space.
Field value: -35 °C
